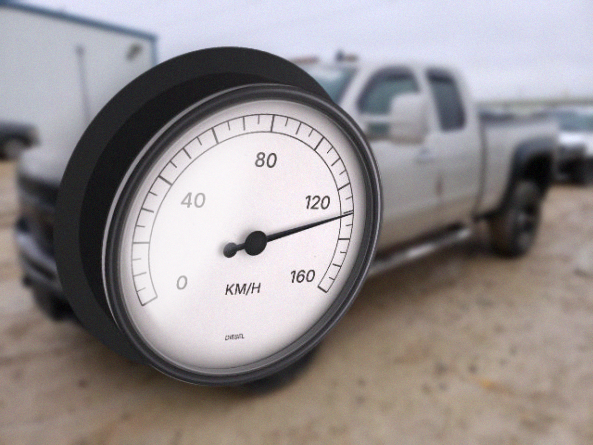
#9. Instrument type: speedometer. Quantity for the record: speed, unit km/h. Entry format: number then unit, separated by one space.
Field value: 130 km/h
